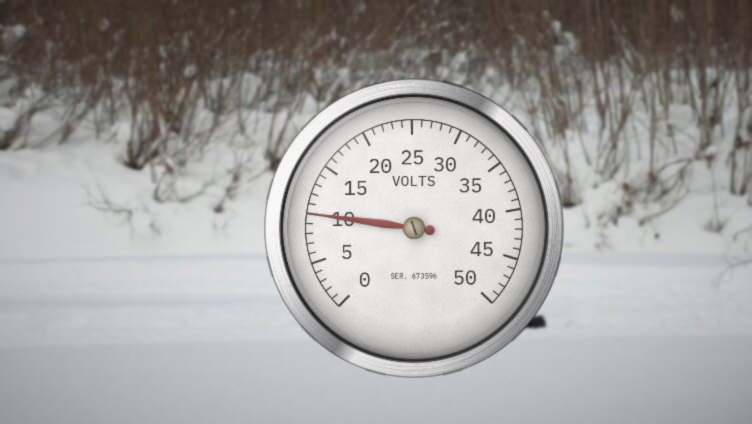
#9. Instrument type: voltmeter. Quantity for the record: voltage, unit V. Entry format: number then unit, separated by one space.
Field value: 10 V
